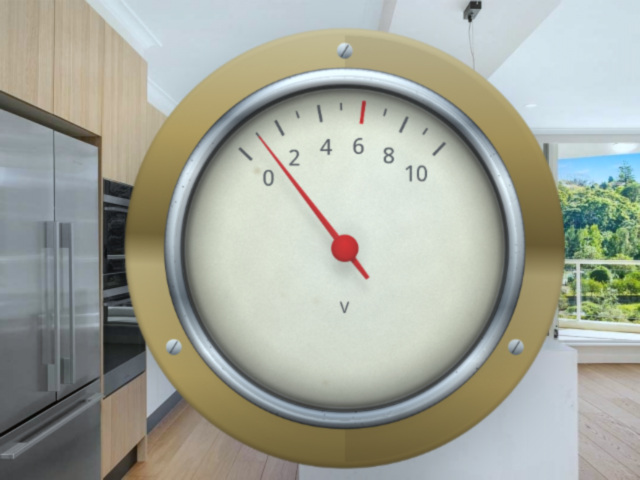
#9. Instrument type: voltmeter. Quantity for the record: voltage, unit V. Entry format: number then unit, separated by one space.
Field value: 1 V
